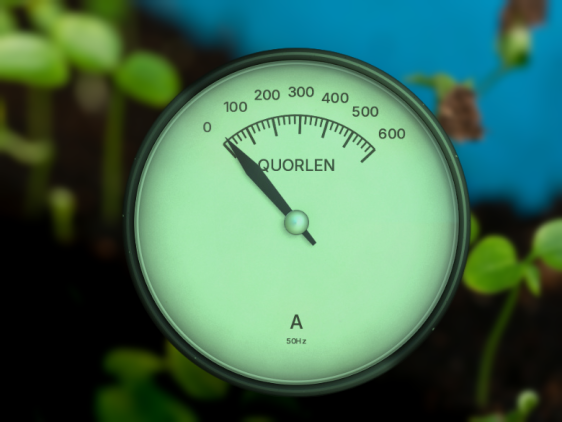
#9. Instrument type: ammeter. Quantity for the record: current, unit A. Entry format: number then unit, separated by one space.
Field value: 20 A
